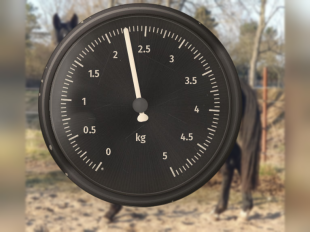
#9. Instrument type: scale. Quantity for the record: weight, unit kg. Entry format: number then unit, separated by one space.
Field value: 2.25 kg
